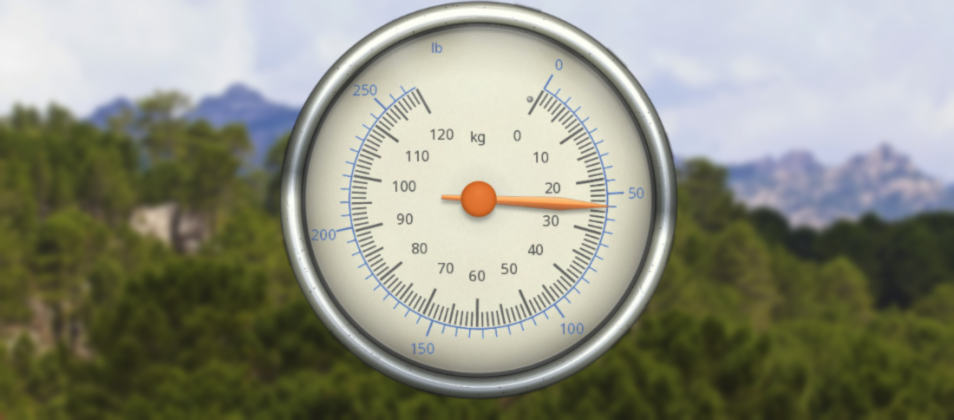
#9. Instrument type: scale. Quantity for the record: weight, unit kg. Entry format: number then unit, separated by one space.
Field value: 25 kg
